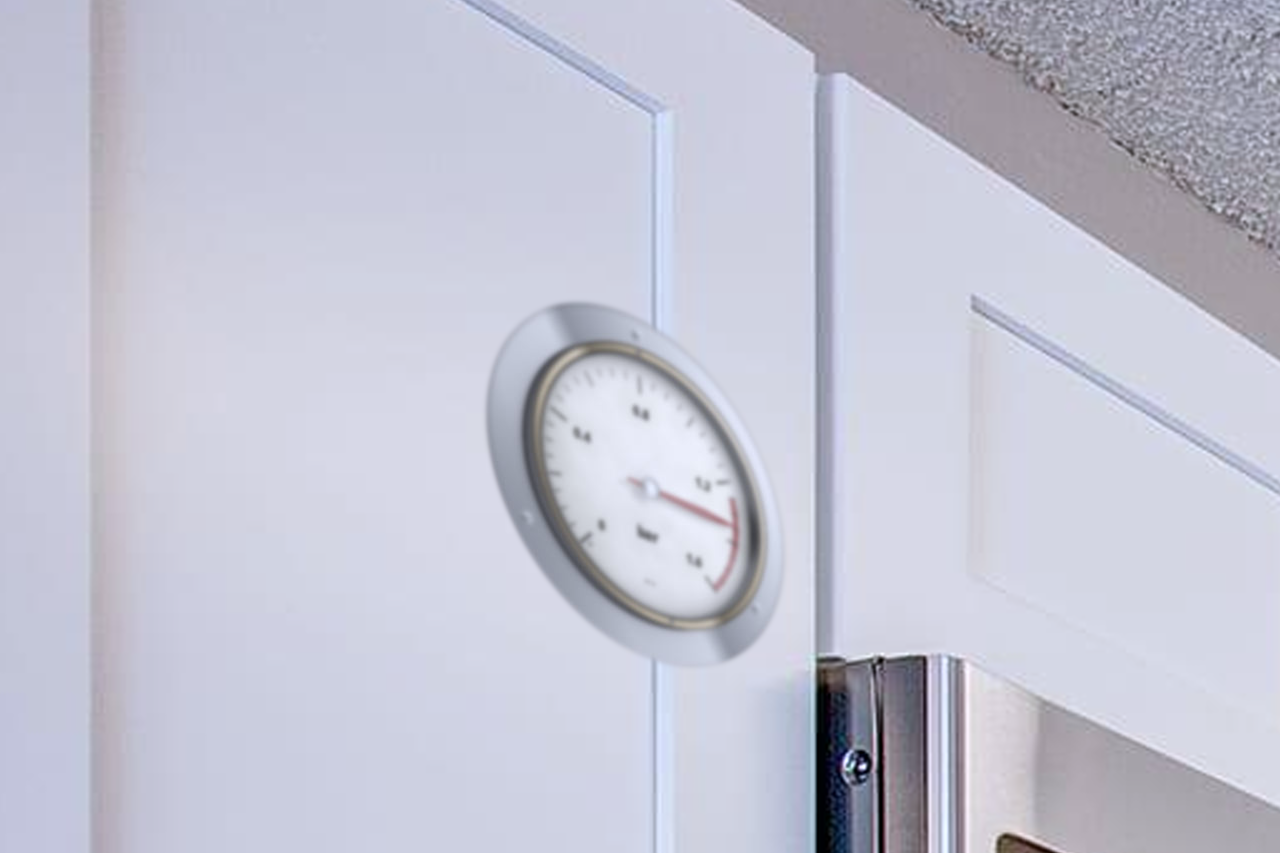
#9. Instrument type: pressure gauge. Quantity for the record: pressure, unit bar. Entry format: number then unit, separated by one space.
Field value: 1.35 bar
